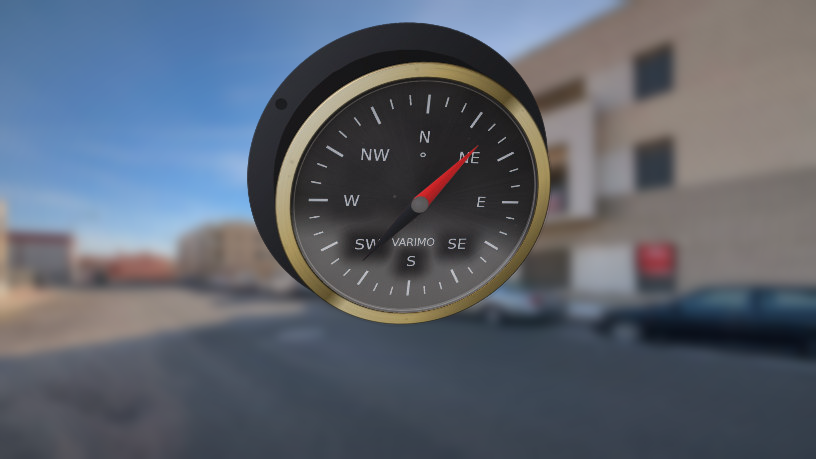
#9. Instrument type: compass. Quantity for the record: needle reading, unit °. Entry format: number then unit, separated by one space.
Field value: 40 °
